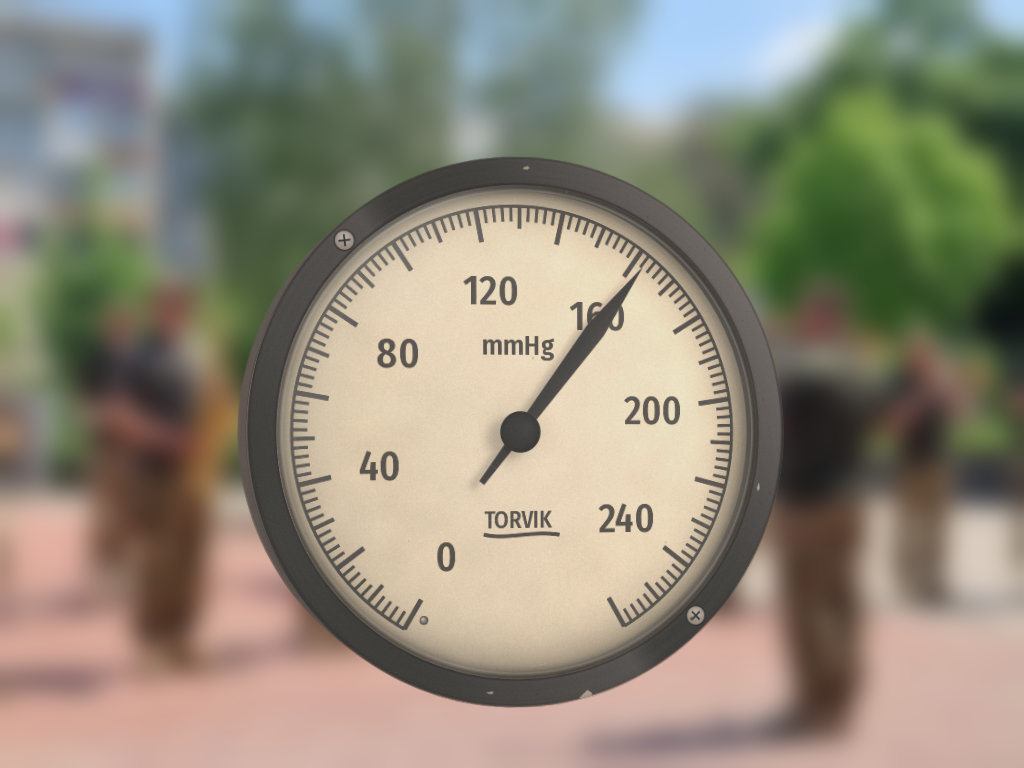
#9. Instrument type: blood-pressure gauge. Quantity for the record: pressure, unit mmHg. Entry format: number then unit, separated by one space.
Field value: 162 mmHg
